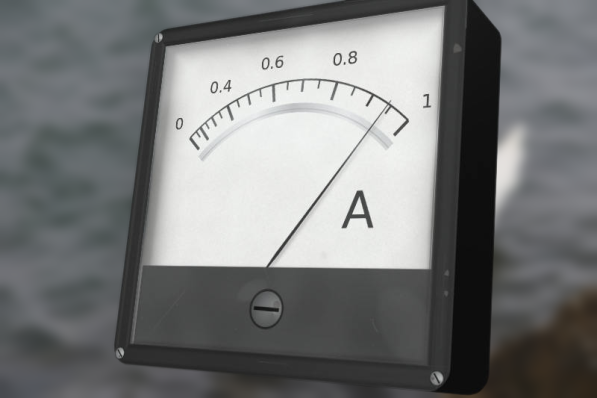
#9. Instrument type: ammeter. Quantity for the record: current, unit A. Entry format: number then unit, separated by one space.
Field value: 0.95 A
